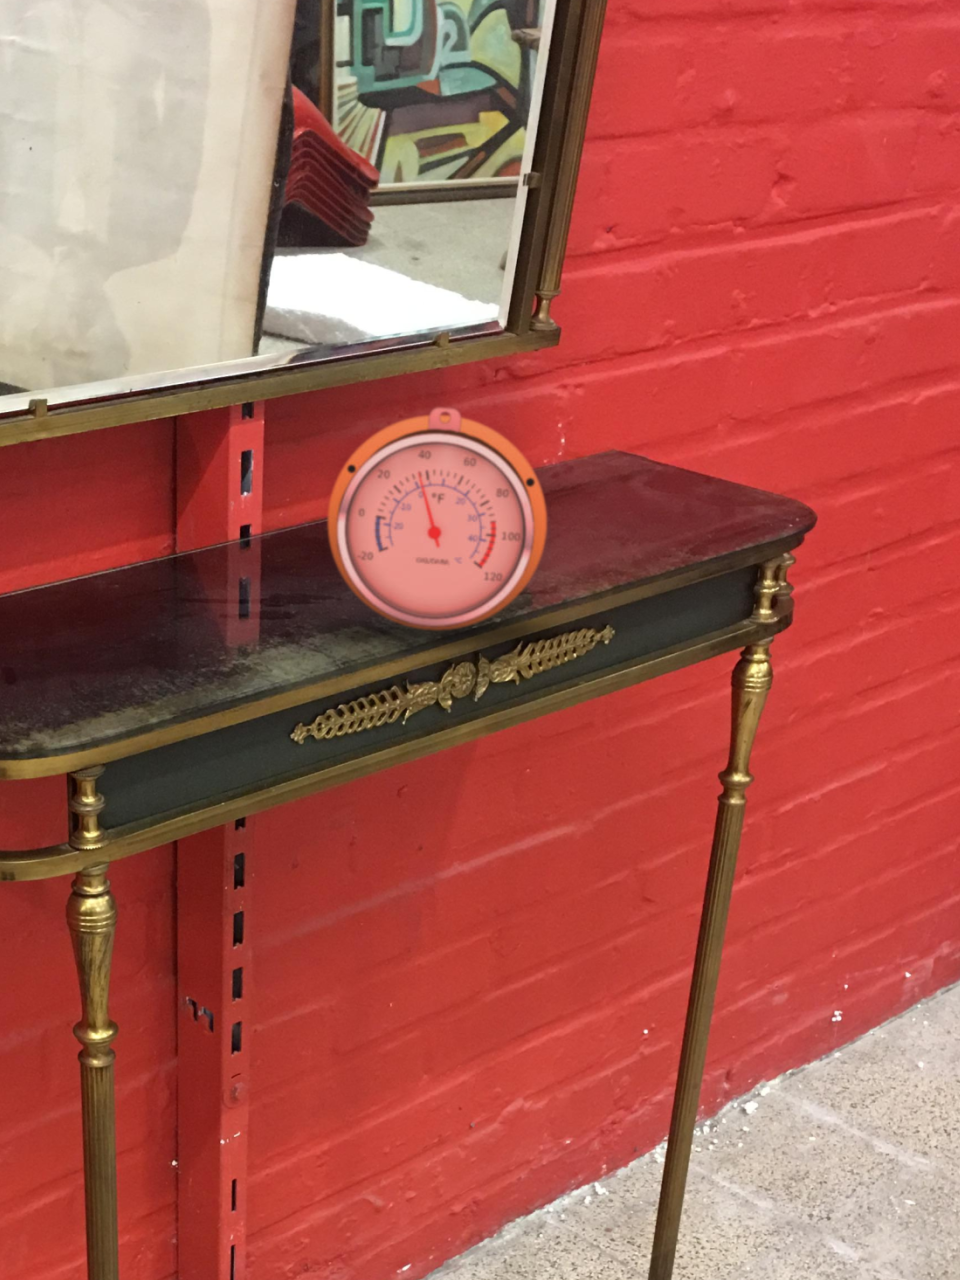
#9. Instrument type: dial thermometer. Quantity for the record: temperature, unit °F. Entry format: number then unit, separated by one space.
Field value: 36 °F
